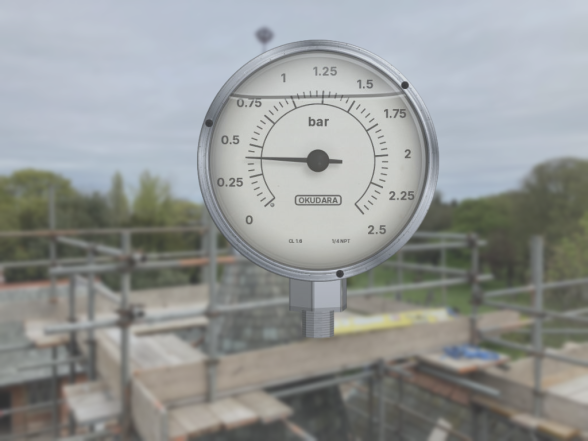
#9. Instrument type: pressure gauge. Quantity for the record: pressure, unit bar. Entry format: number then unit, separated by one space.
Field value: 0.4 bar
